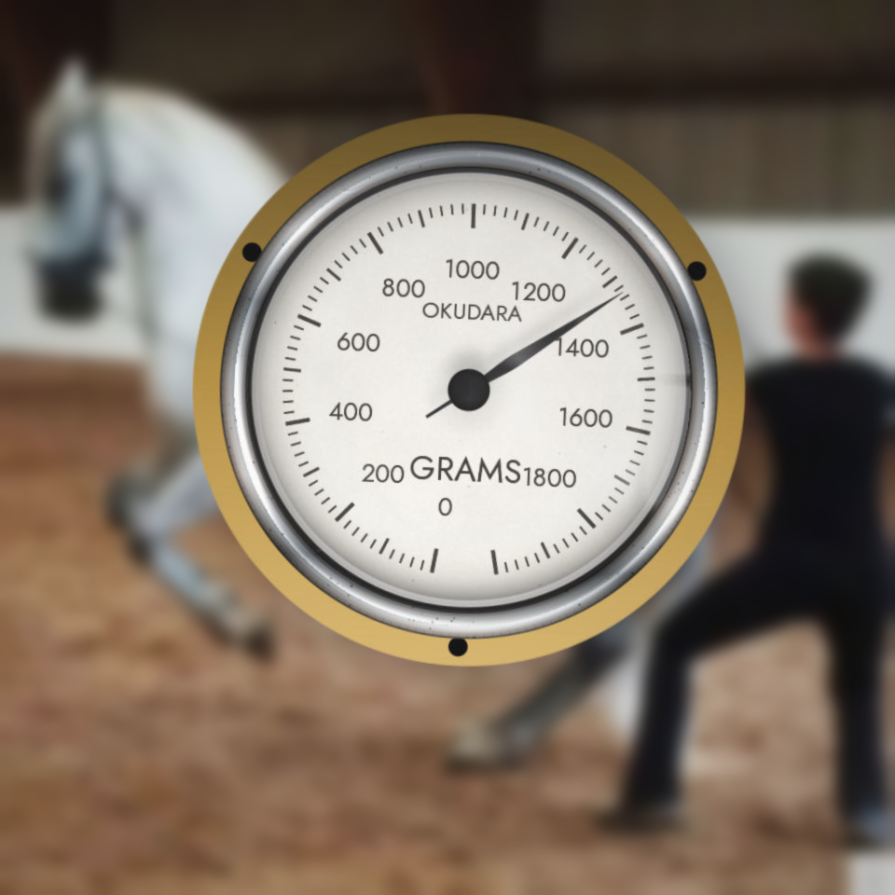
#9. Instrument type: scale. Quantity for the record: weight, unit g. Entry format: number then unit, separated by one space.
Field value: 1330 g
